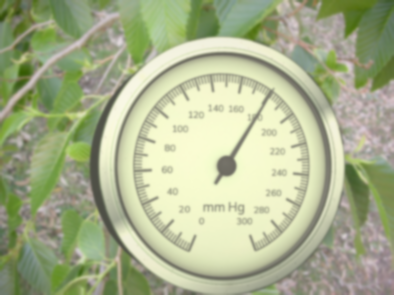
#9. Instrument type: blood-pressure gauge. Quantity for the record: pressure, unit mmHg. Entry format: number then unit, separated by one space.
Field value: 180 mmHg
